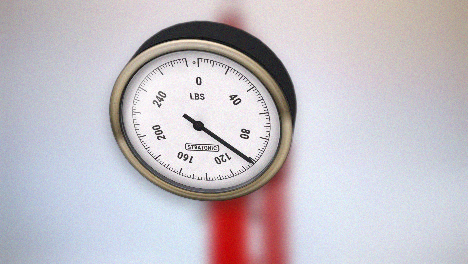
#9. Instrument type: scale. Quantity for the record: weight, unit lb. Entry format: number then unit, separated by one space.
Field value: 100 lb
